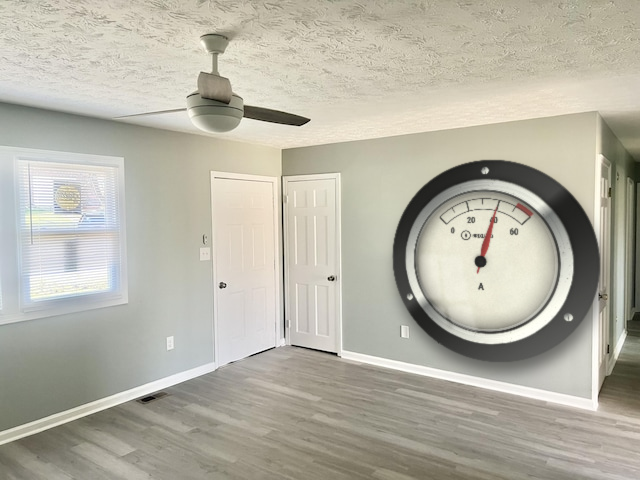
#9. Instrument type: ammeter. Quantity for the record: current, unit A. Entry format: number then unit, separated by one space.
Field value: 40 A
